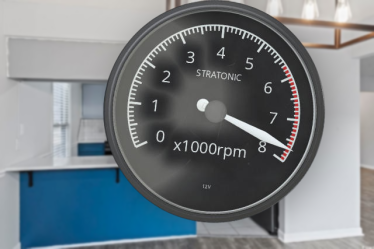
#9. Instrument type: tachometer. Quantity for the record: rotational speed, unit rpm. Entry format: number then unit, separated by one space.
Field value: 7700 rpm
